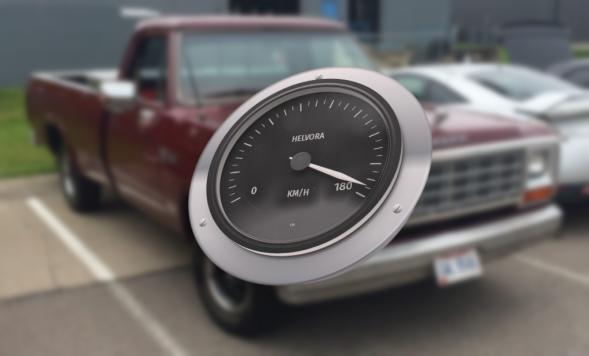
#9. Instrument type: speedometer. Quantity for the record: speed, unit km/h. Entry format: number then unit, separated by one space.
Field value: 175 km/h
